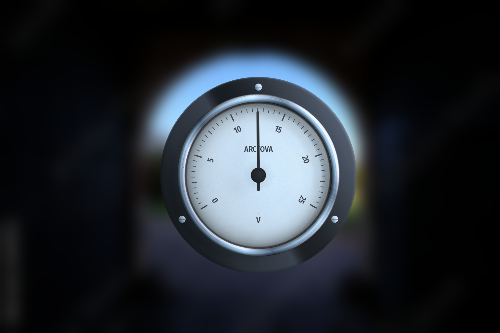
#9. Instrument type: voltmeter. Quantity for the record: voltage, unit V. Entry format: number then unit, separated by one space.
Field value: 12.5 V
